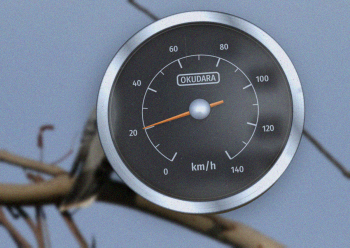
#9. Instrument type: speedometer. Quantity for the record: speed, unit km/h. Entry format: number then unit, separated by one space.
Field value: 20 km/h
